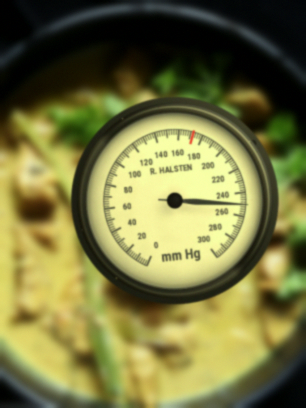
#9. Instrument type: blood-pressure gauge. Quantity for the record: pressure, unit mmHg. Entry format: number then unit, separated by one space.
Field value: 250 mmHg
